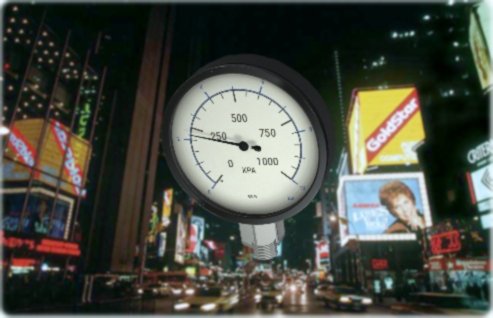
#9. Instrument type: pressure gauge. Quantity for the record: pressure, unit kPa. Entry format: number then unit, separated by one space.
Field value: 225 kPa
